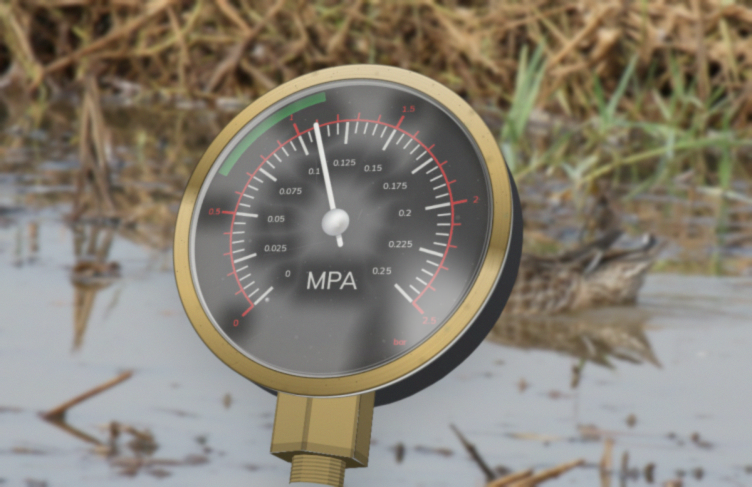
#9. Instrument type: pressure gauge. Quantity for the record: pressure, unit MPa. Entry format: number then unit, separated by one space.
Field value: 0.11 MPa
